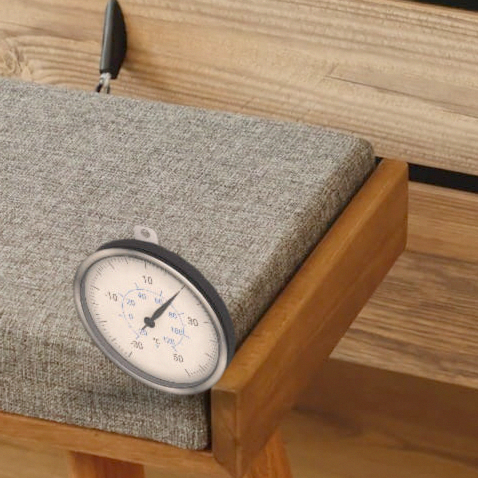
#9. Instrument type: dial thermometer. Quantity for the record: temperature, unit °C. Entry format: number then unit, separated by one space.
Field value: 20 °C
